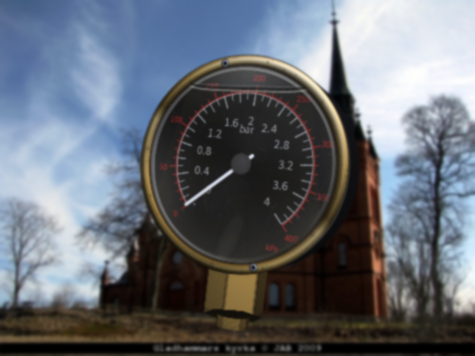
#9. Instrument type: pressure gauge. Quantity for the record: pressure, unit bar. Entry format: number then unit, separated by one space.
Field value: 0 bar
